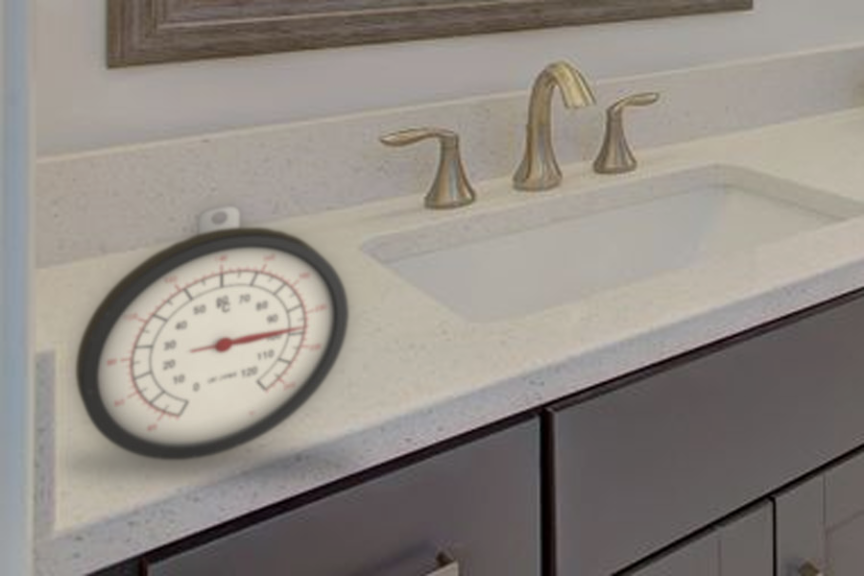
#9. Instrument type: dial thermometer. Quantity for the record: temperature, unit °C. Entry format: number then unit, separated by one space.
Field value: 97.5 °C
